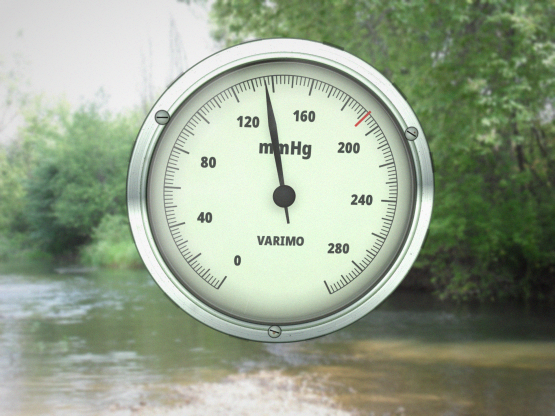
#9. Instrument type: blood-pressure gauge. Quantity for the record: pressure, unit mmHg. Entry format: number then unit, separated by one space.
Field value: 136 mmHg
